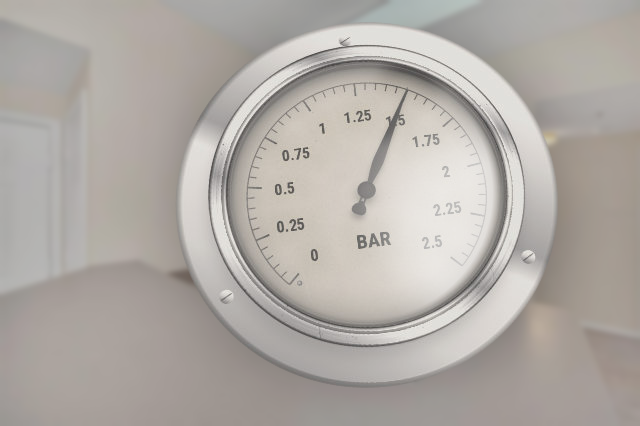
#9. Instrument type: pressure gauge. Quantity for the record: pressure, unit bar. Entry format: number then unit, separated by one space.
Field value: 1.5 bar
